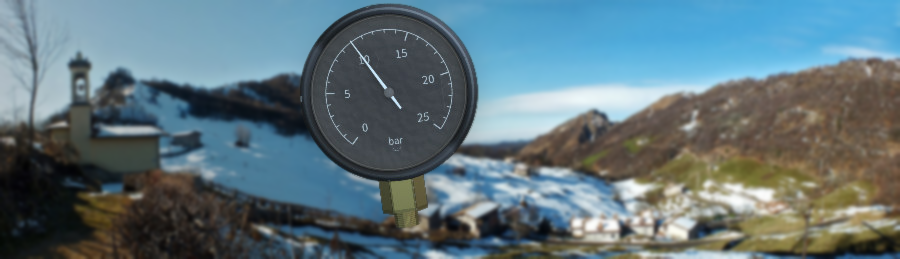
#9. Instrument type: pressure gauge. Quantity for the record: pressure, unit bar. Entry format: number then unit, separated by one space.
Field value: 10 bar
